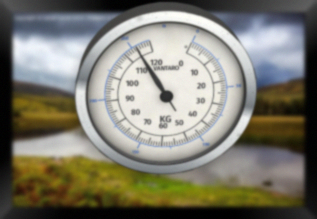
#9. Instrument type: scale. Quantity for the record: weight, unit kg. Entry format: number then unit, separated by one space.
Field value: 115 kg
